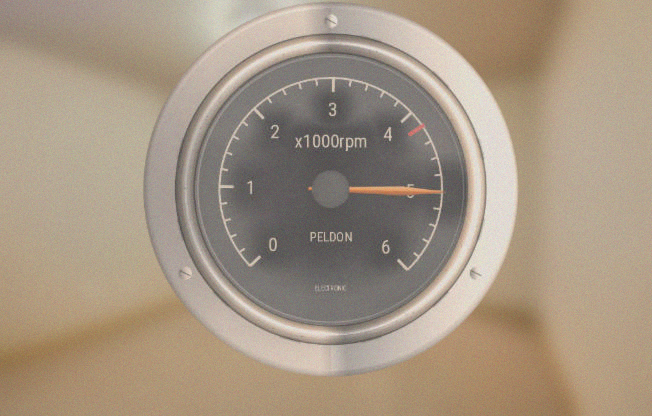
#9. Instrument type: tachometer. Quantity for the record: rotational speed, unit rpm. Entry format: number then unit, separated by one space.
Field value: 5000 rpm
